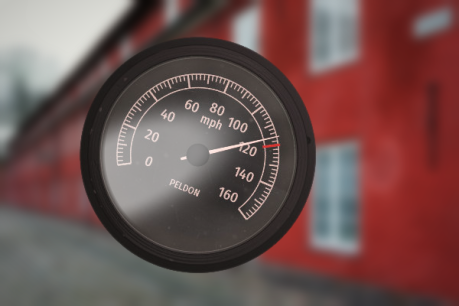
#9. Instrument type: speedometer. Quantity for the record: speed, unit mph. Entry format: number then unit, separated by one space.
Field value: 116 mph
